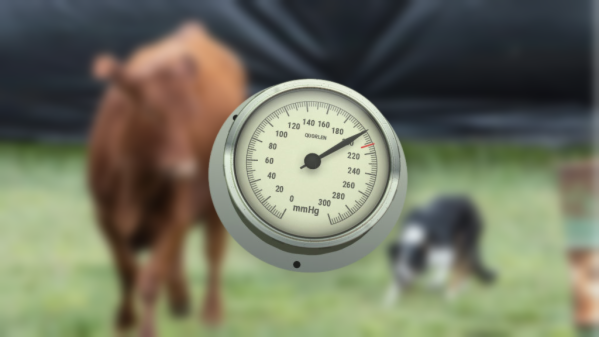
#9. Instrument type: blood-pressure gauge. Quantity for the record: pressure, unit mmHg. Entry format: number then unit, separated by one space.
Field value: 200 mmHg
